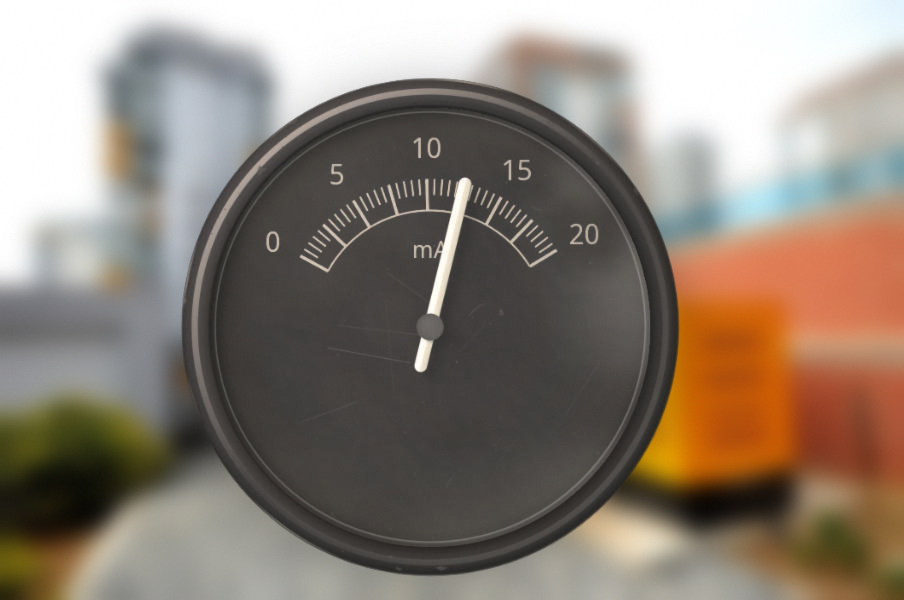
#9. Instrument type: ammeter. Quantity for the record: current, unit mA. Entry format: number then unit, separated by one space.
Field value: 12.5 mA
